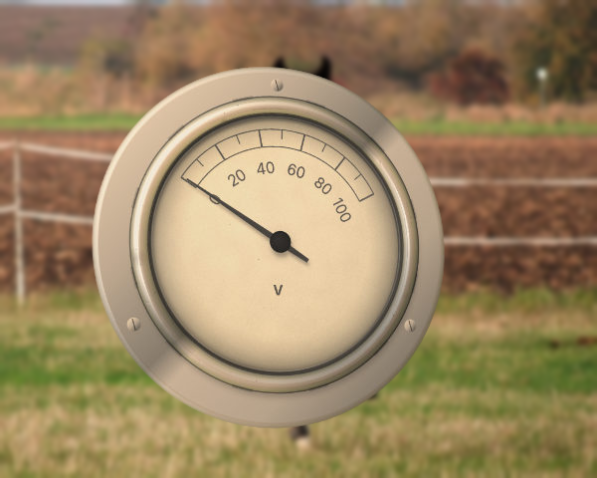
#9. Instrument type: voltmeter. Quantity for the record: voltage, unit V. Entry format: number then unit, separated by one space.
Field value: 0 V
